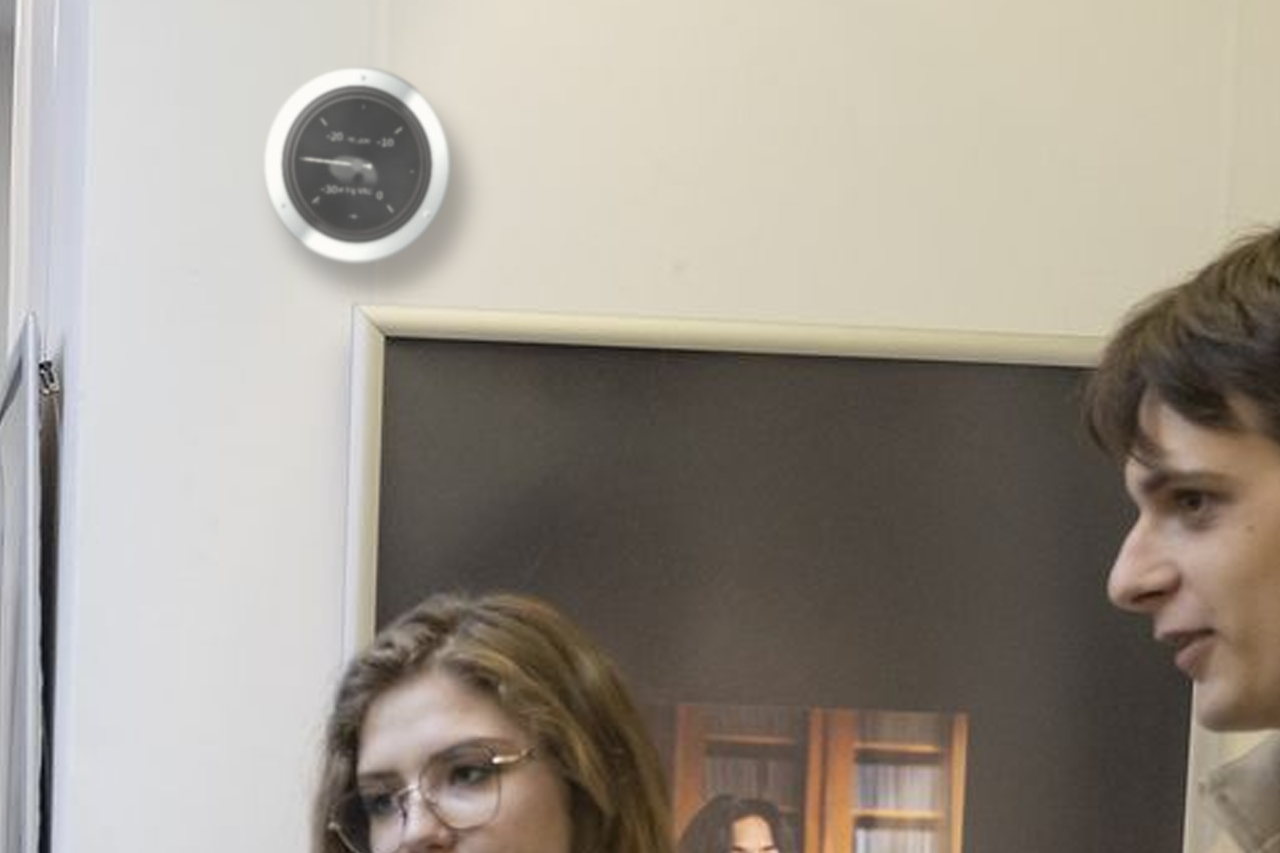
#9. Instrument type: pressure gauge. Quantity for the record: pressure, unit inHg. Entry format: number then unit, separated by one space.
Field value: -25 inHg
